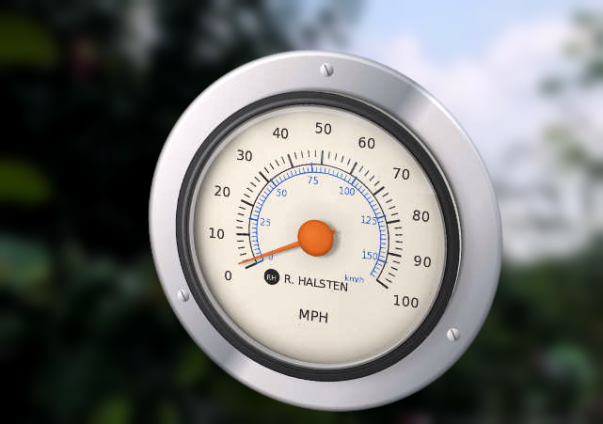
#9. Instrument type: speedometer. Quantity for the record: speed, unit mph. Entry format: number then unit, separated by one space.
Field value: 2 mph
